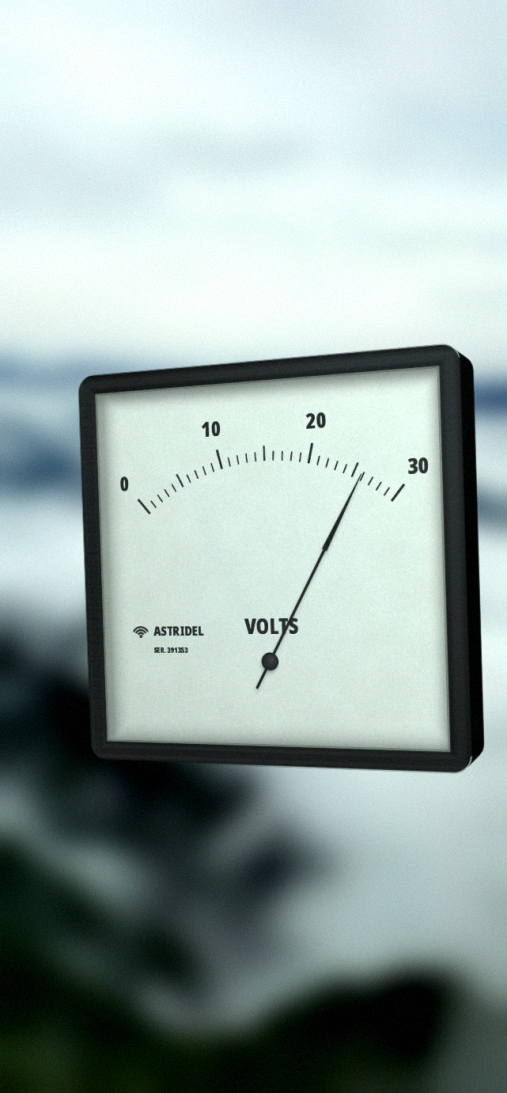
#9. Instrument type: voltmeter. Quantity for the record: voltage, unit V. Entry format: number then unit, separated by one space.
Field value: 26 V
